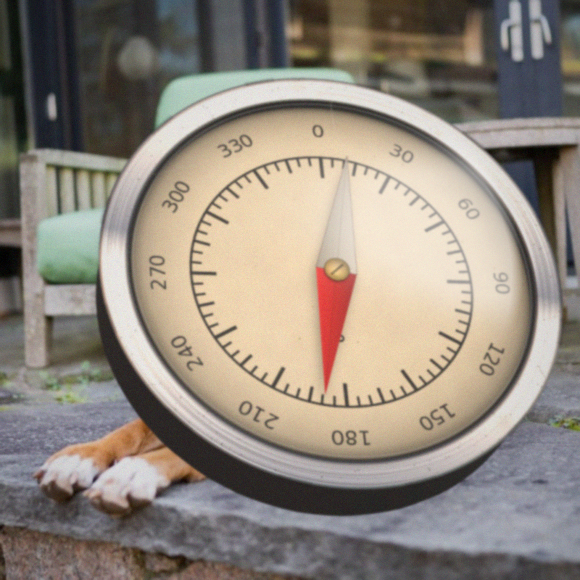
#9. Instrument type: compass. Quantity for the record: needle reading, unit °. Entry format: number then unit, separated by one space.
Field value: 190 °
